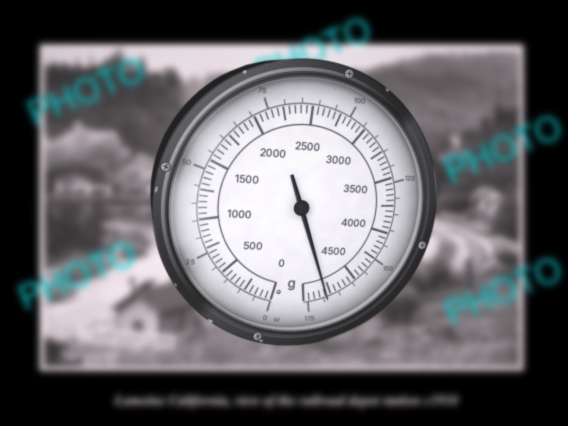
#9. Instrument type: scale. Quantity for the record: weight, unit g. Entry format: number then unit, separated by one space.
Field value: 4800 g
